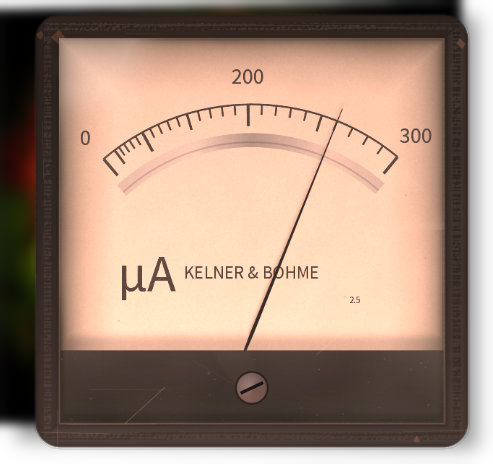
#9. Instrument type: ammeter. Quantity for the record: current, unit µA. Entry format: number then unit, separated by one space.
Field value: 260 µA
